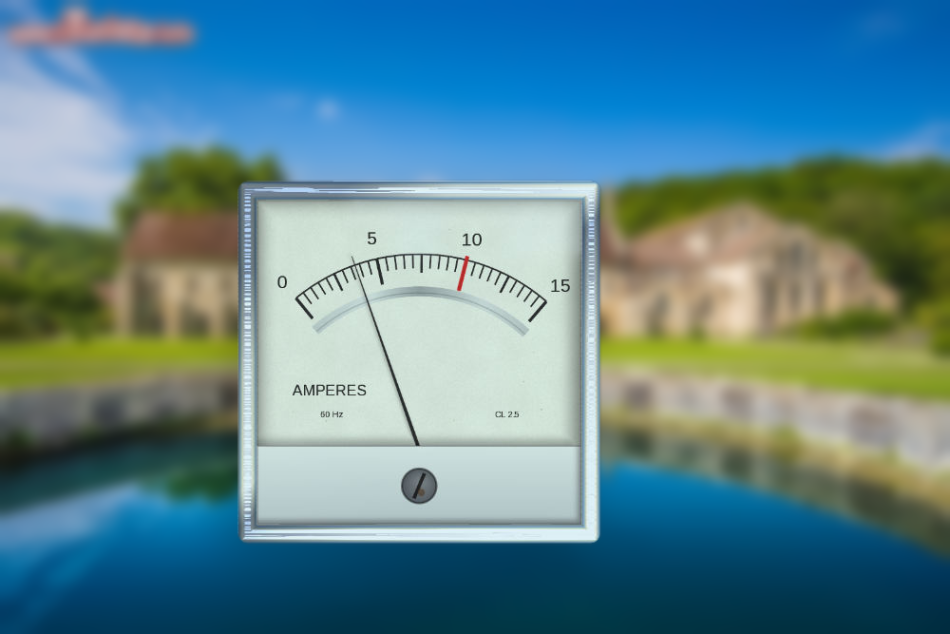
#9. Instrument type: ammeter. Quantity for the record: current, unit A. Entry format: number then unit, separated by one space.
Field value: 3.75 A
